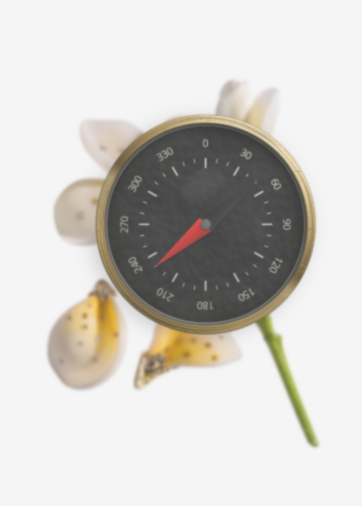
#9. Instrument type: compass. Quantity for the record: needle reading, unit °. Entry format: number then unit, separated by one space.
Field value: 230 °
